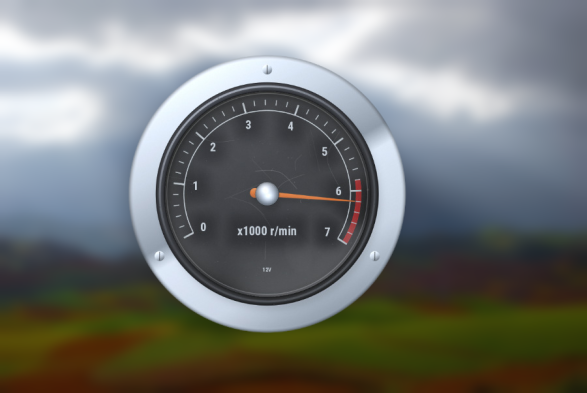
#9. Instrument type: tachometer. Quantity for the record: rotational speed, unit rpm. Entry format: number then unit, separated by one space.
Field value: 6200 rpm
